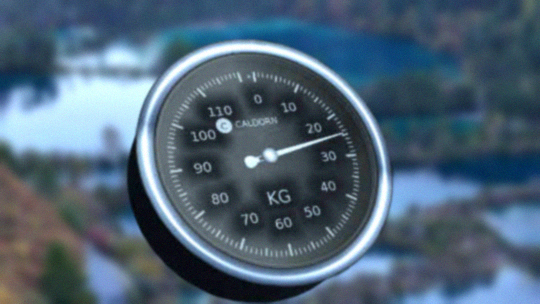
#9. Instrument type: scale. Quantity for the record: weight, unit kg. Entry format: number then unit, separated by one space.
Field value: 25 kg
